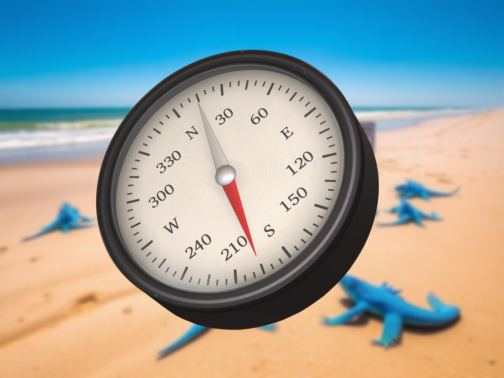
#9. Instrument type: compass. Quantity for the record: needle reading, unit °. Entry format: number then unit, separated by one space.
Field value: 195 °
